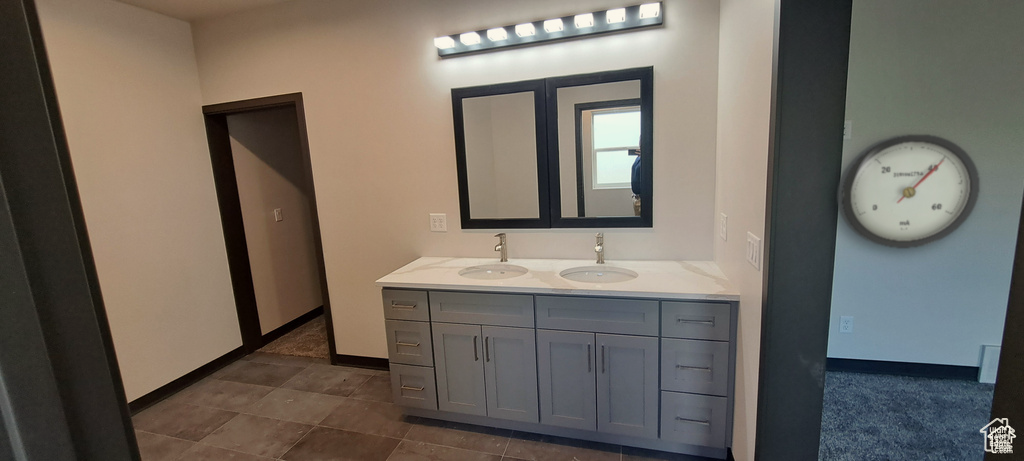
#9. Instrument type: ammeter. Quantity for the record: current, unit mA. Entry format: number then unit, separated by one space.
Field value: 40 mA
